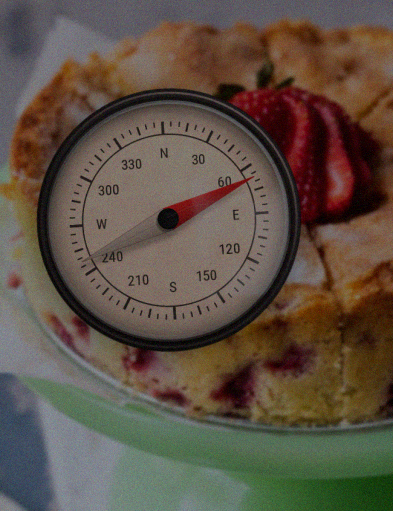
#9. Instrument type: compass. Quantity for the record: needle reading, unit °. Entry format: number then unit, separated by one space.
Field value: 67.5 °
